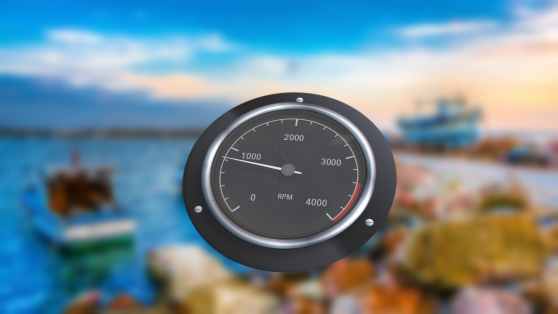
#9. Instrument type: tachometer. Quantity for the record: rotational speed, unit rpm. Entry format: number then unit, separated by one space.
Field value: 800 rpm
